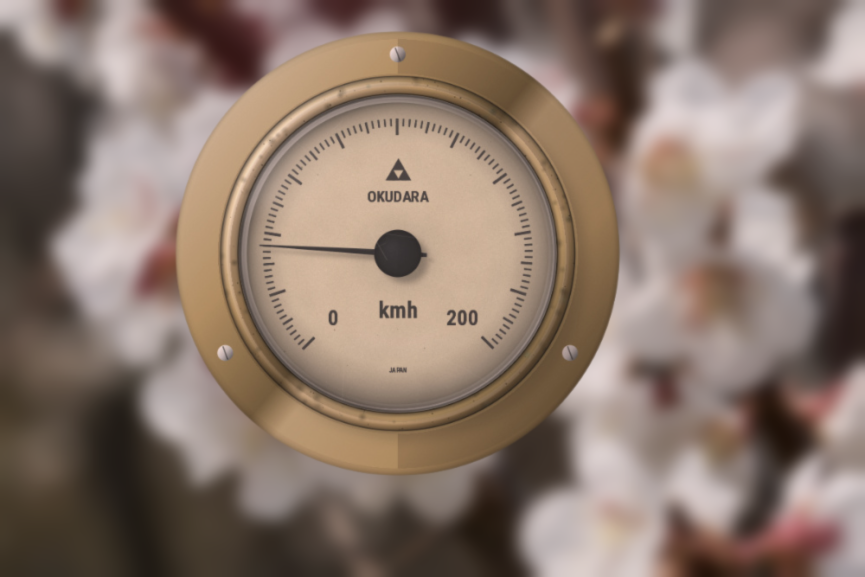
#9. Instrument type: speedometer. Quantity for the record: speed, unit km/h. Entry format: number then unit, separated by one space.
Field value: 36 km/h
